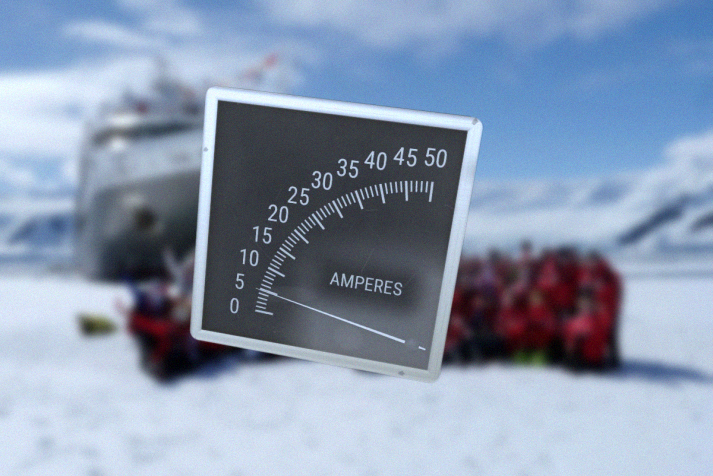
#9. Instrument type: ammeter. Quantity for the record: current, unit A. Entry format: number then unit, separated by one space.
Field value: 5 A
